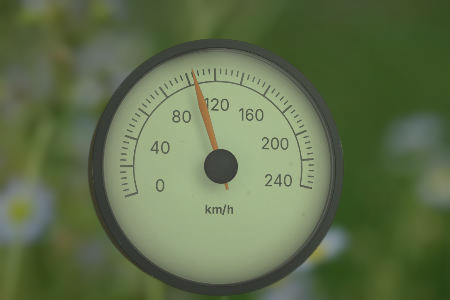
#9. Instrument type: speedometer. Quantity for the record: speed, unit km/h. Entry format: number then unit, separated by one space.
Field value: 104 km/h
